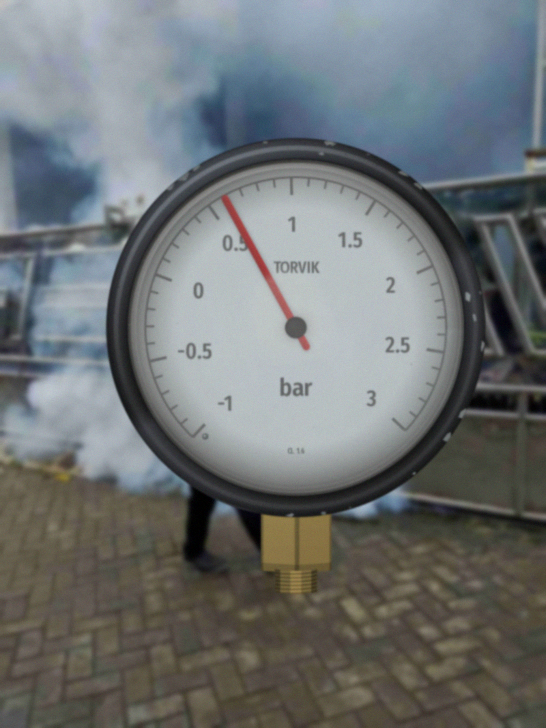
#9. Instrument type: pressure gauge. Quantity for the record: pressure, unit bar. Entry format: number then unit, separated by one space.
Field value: 0.6 bar
